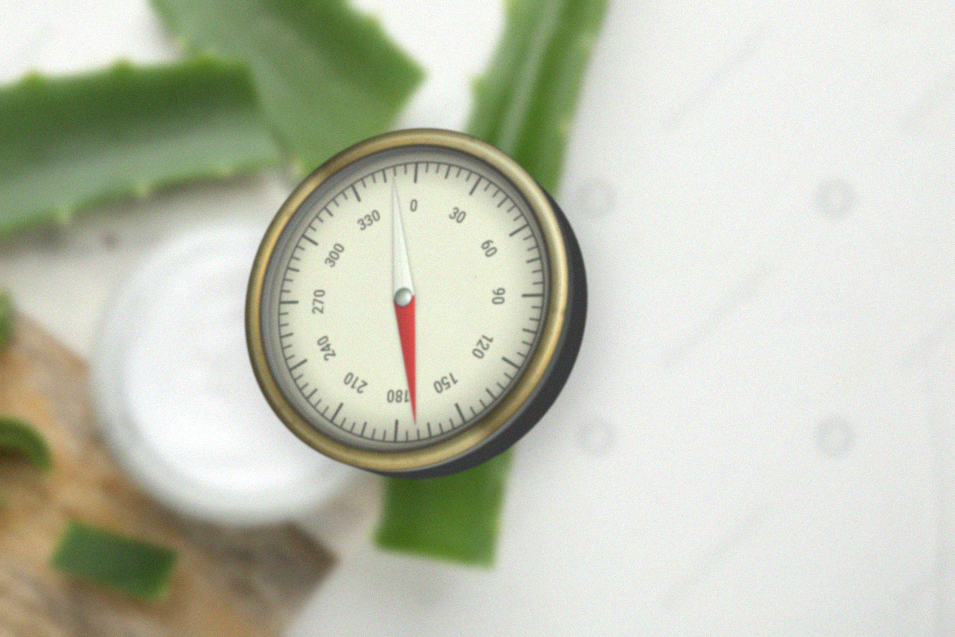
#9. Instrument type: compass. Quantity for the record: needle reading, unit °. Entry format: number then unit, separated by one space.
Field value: 170 °
